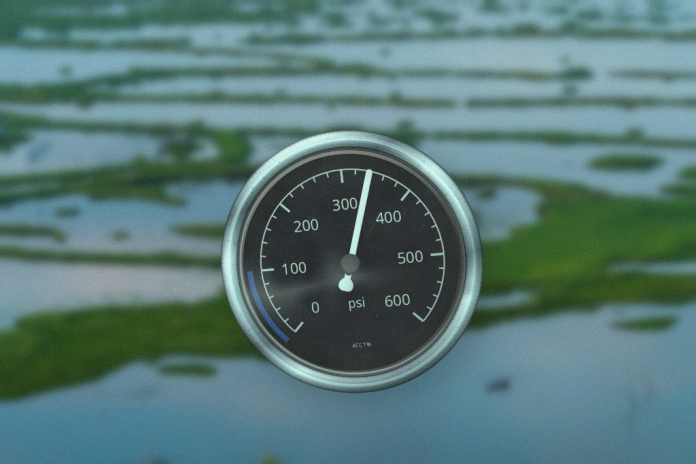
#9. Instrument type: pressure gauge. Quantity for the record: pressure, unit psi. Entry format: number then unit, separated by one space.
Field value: 340 psi
